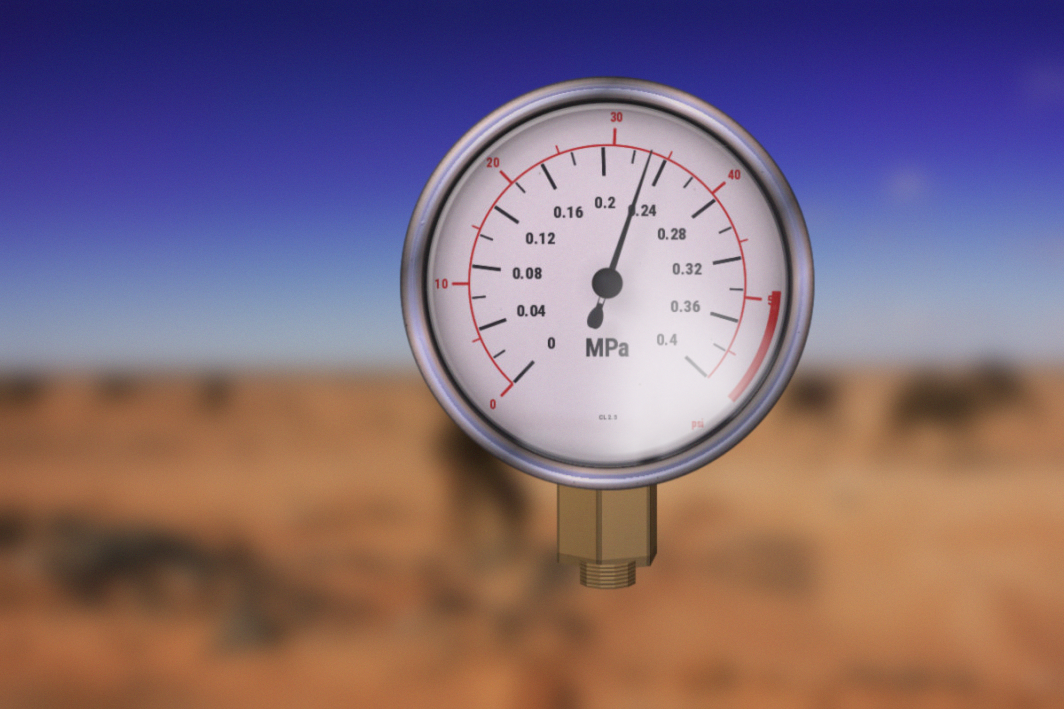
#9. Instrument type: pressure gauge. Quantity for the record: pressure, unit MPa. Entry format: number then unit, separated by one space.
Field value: 0.23 MPa
